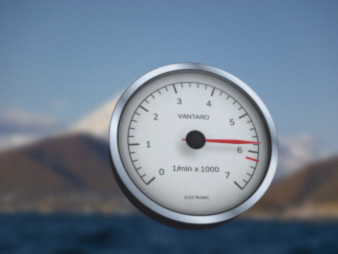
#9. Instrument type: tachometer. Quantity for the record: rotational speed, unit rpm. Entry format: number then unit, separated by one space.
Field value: 5800 rpm
